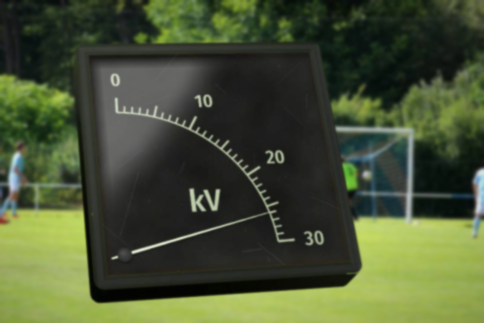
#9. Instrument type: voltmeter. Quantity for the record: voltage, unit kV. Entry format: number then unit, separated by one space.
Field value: 26 kV
